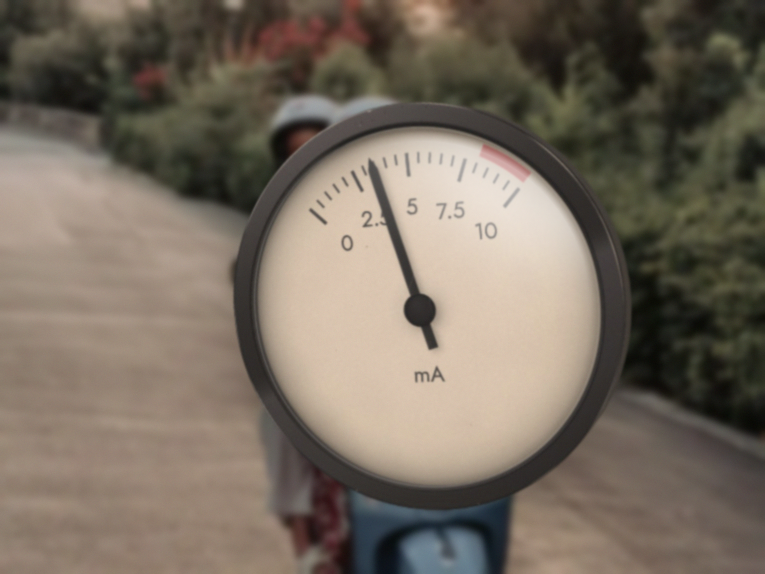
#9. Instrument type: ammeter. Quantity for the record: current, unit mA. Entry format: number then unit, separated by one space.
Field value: 3.5 mA
